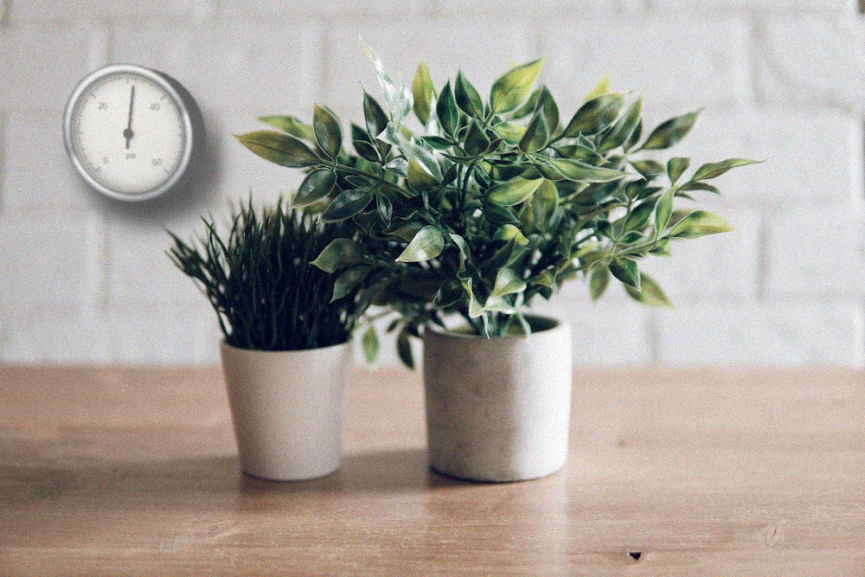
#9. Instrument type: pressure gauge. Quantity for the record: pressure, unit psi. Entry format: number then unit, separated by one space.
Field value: 32 psi
